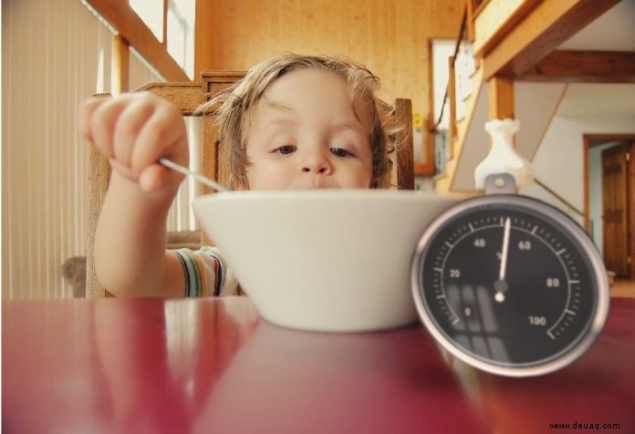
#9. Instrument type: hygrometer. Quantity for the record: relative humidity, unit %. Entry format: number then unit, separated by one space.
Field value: 52 %
